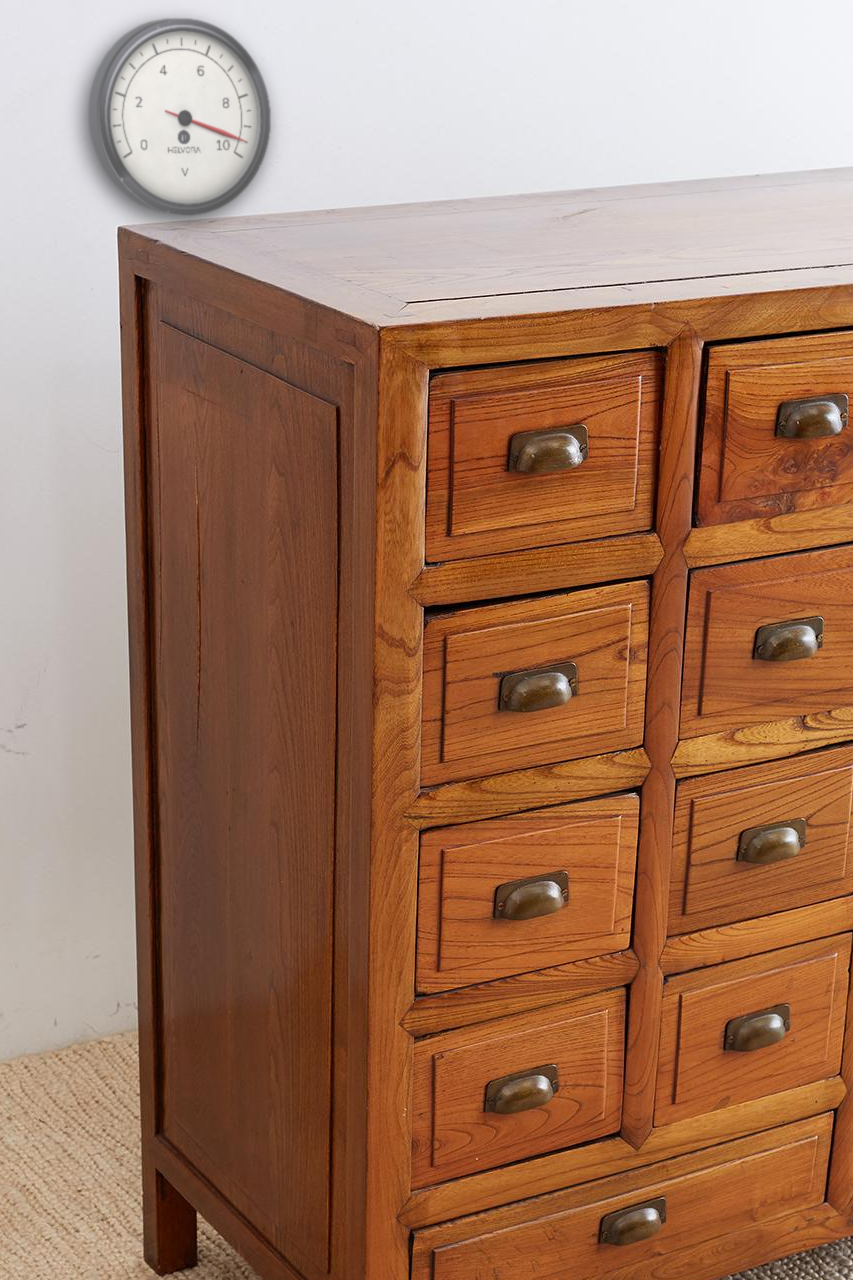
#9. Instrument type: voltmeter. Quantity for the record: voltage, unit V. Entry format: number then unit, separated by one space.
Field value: 9.5 V
